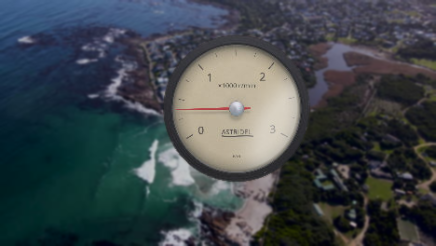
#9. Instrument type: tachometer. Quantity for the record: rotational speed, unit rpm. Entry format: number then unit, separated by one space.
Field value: 375 rpm
